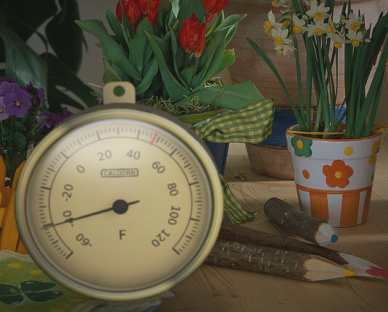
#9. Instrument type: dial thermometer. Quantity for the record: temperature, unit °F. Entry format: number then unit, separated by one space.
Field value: -40 °F
